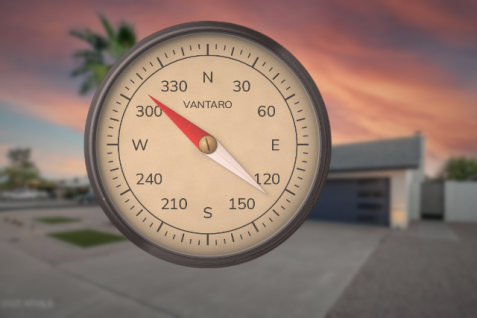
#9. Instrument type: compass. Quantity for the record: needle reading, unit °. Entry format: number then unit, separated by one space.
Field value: 310 °
